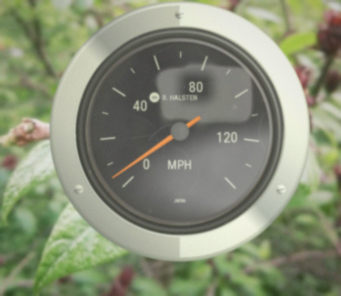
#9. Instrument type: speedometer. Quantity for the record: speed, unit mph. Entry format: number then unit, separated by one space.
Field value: 5 mph
